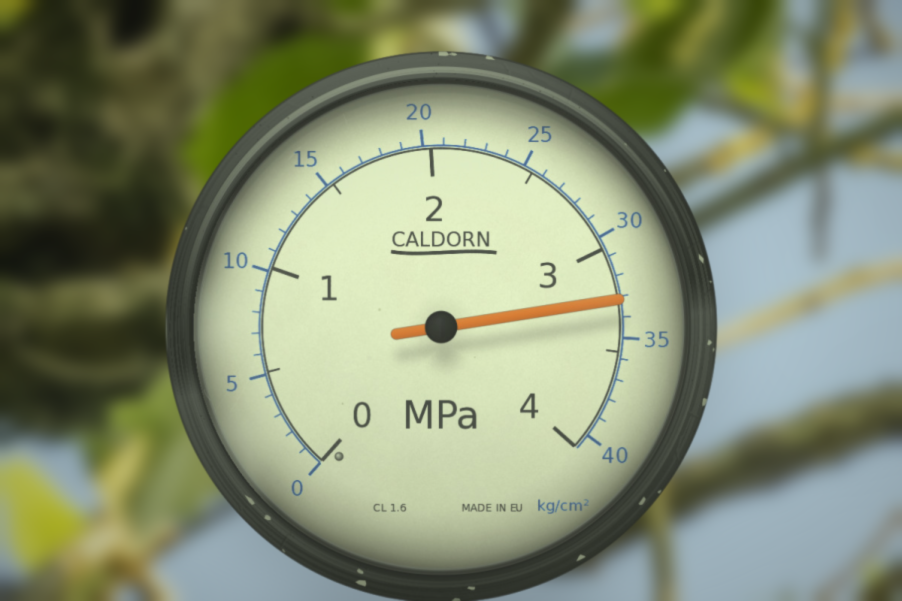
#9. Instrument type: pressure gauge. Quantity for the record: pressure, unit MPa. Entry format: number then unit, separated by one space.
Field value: 3.25 MPa
